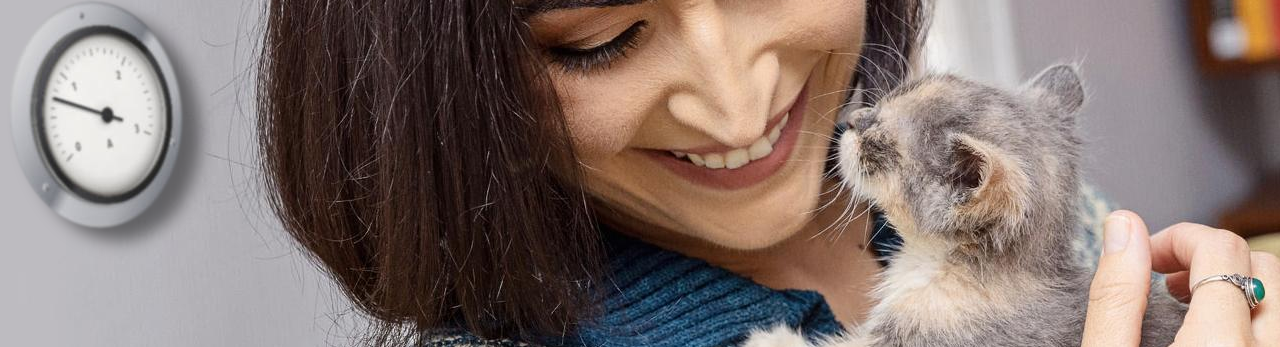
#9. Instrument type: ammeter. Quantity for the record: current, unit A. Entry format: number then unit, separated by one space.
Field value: 0.7 A
